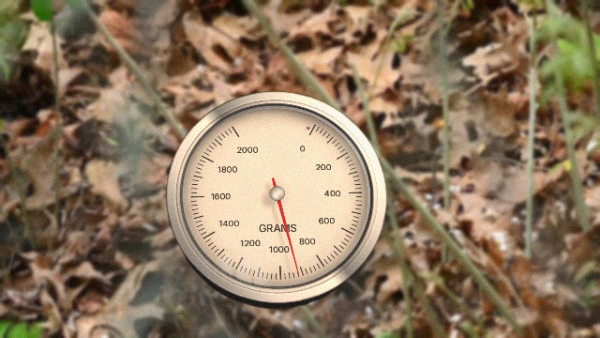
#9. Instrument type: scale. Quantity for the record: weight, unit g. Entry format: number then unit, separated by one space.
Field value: 920 g
